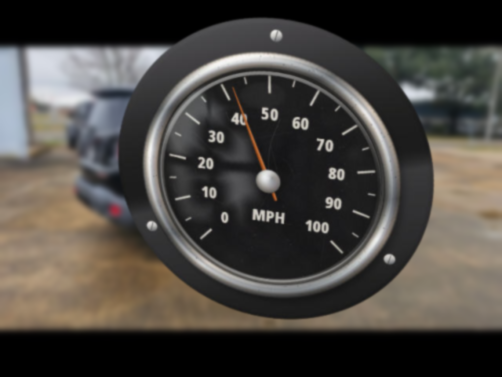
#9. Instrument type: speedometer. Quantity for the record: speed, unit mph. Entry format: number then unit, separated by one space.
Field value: 42.5 mph
